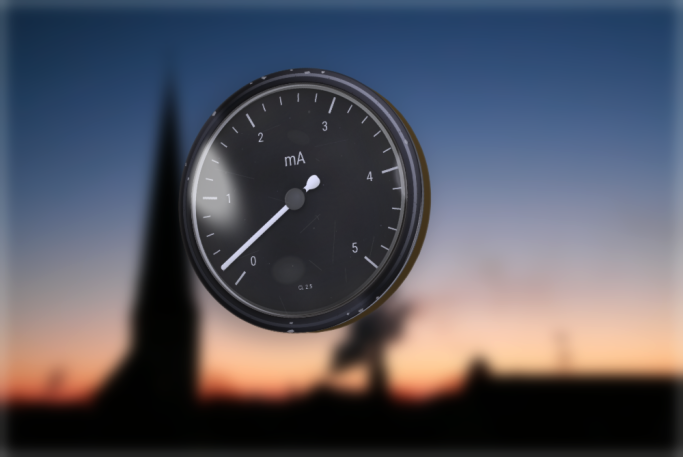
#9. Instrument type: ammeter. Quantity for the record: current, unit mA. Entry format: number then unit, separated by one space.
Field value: 0.2 mA
